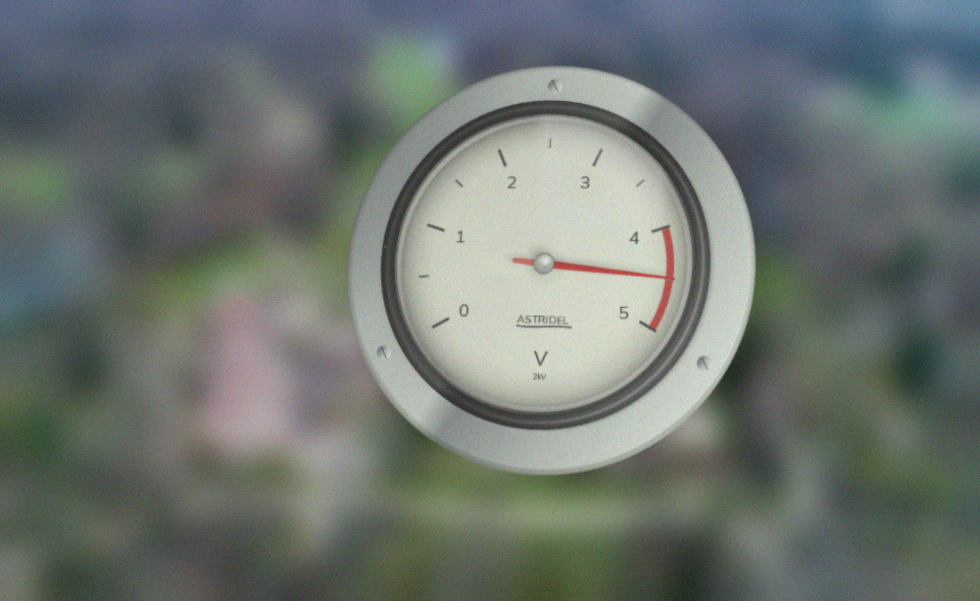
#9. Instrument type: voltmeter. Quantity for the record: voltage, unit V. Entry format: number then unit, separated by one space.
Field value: 4.5 V
